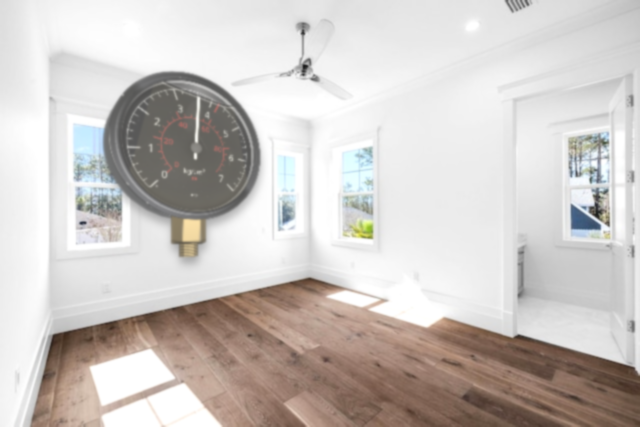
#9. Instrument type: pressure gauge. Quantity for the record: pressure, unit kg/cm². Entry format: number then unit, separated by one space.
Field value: 3.6 kg/cm²
